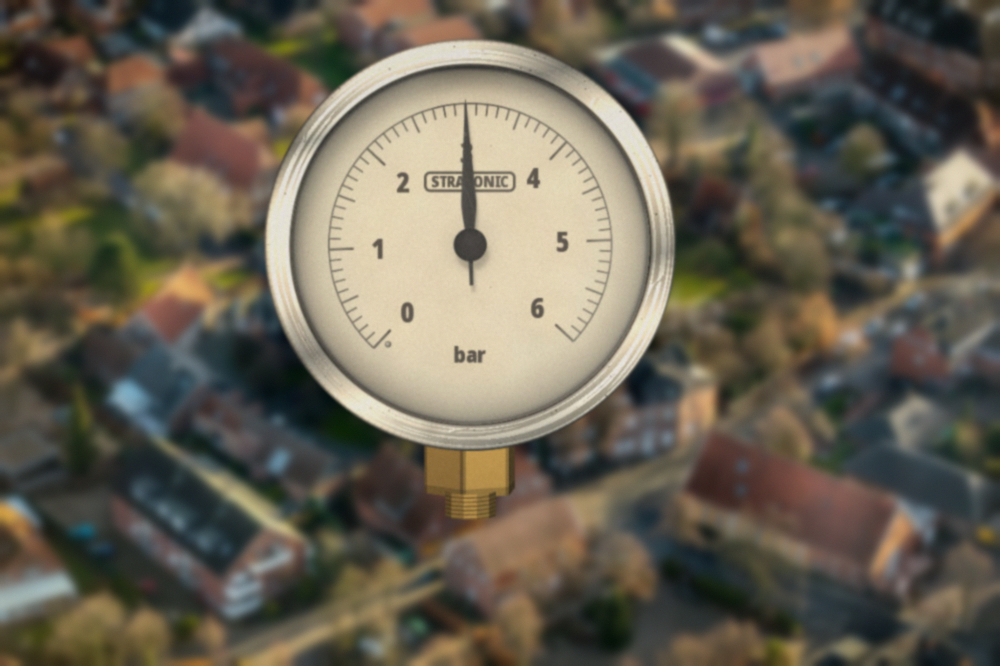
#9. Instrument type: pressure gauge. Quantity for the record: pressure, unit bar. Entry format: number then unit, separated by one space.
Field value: 3 bar
